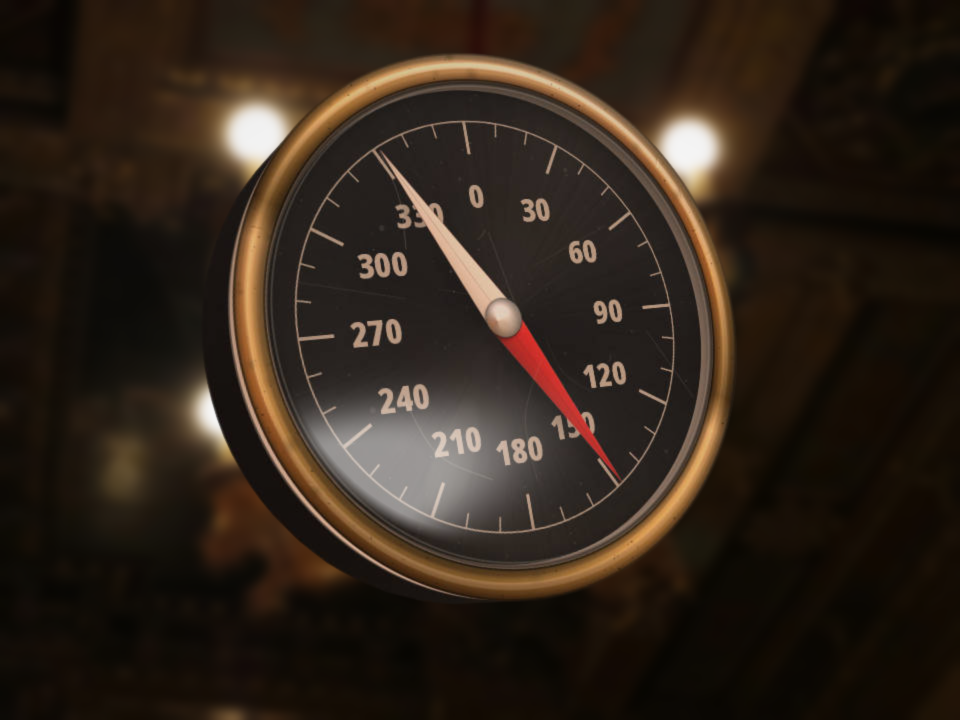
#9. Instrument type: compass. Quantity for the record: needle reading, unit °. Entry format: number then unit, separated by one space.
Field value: 150 °
